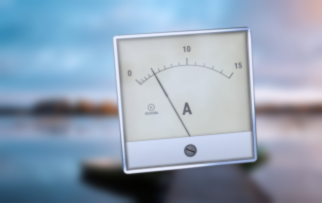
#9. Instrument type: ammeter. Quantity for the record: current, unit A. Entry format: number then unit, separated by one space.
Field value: 5 A
